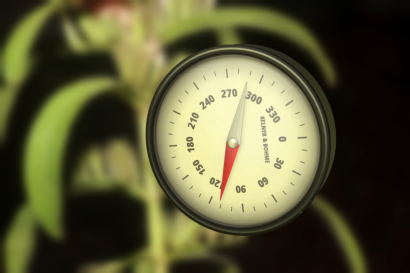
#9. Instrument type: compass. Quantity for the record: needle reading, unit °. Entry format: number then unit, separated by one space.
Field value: 110 °
